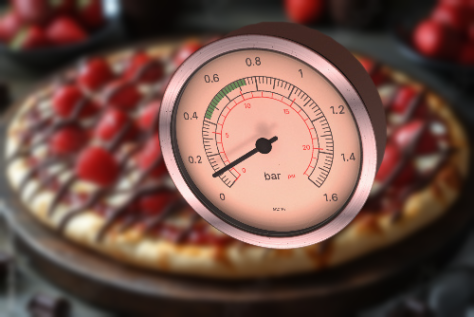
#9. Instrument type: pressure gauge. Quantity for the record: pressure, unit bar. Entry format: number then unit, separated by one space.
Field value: 0.1 bar
